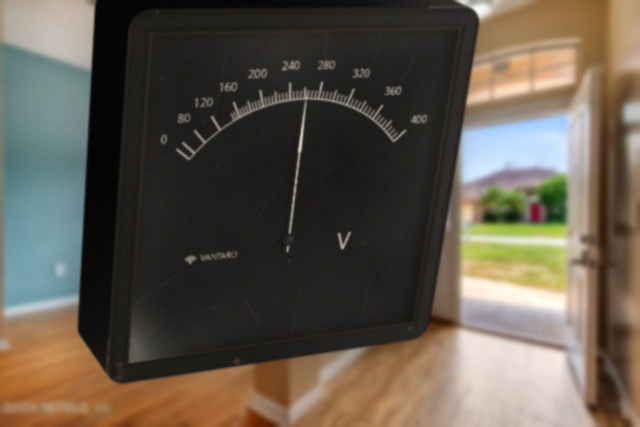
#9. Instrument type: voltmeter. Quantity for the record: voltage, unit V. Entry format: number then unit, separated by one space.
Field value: 260 V
